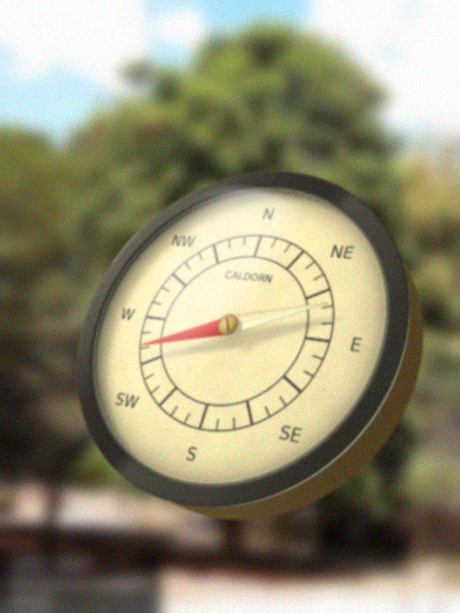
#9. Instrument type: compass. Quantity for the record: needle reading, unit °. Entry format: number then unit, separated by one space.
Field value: 250 °
